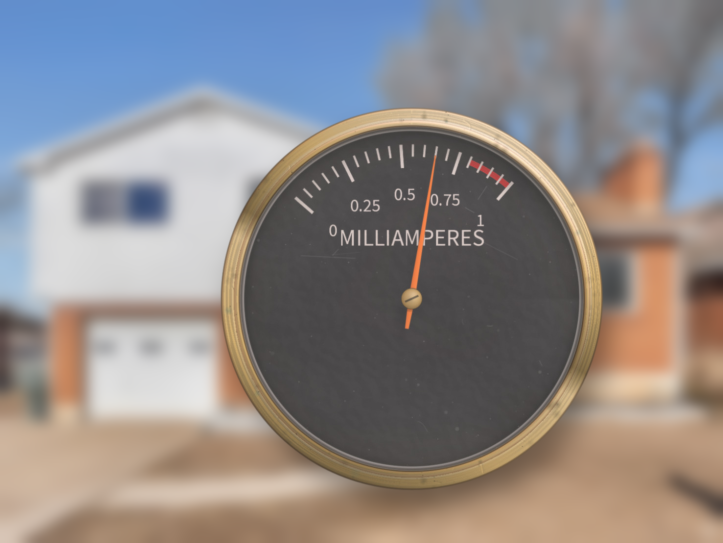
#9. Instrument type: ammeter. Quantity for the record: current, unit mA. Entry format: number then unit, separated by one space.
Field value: 0.65 mA
